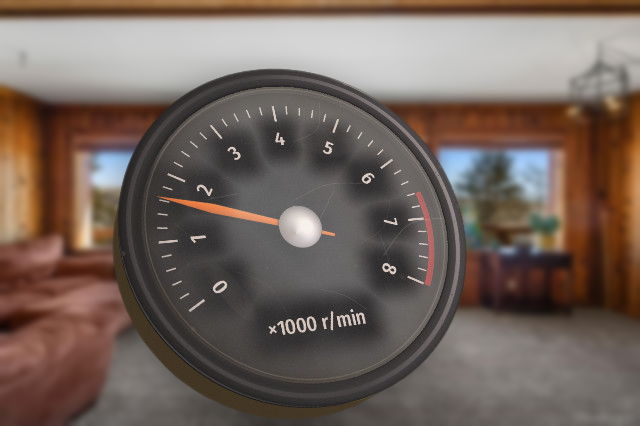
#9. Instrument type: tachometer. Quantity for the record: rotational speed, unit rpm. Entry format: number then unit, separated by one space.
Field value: 1600 rpm
